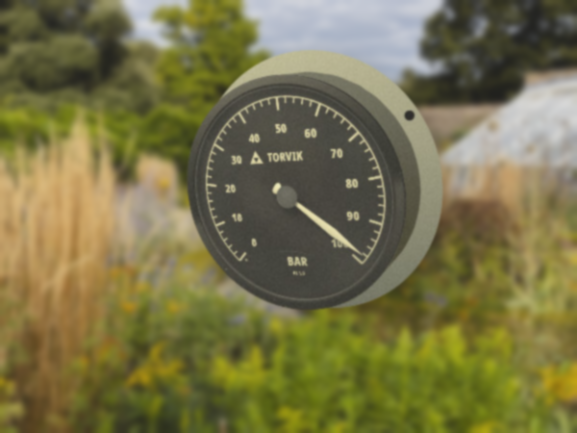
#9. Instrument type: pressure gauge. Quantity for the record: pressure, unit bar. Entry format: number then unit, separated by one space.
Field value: 98 bar
